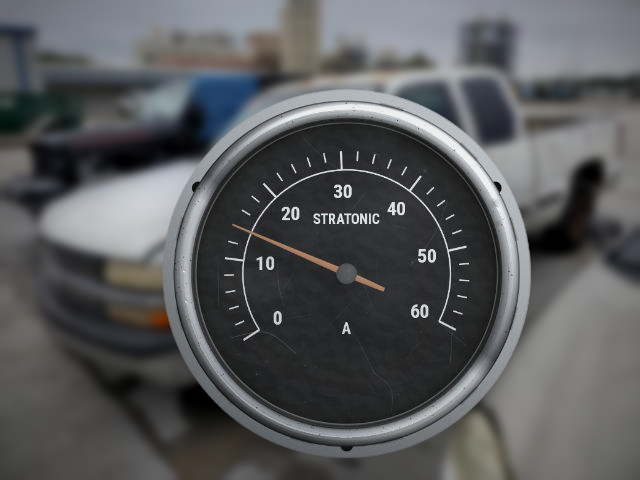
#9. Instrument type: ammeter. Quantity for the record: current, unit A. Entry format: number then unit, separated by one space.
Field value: 14 A
